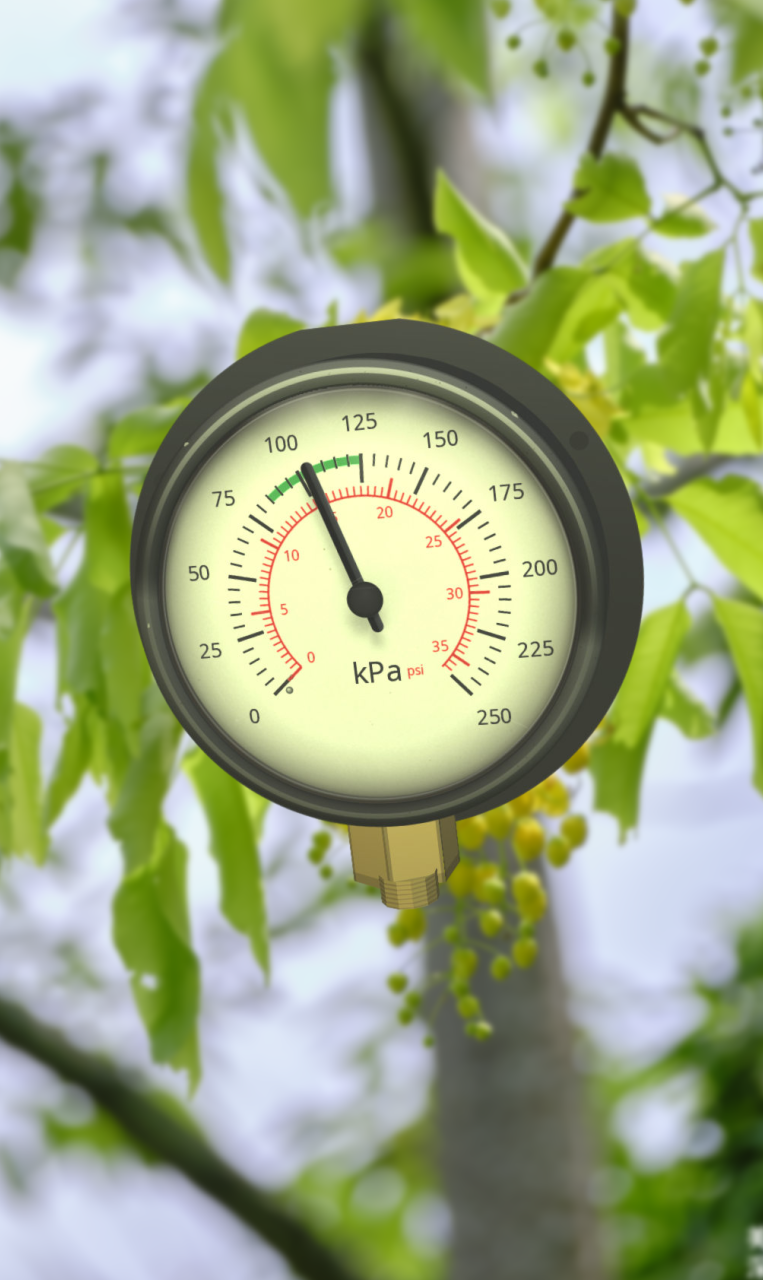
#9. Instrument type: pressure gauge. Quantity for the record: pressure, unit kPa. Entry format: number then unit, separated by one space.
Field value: 105 kPa
